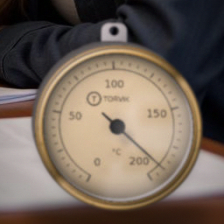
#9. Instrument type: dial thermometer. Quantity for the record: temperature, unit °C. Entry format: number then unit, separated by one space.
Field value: 190 °C
